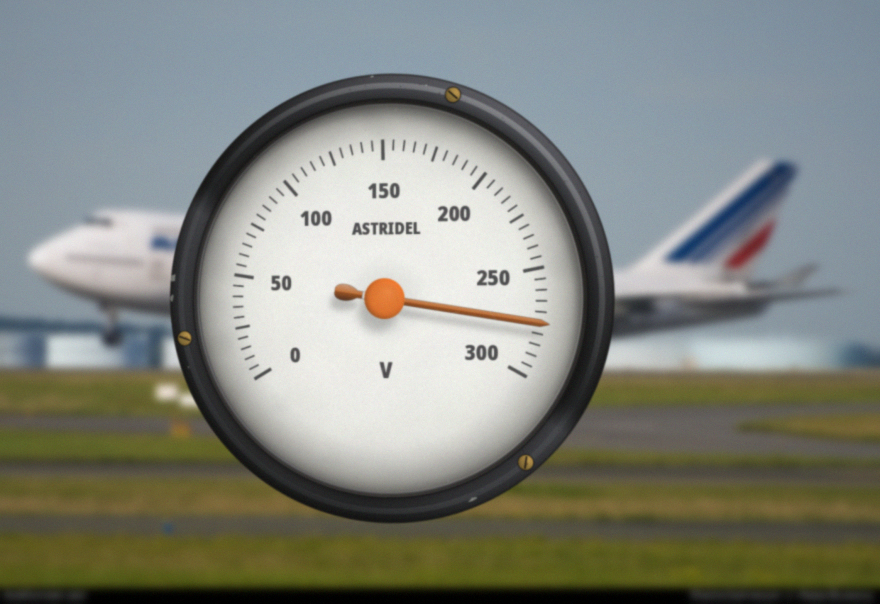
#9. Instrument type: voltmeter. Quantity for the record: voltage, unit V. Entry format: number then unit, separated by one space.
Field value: 275 V
